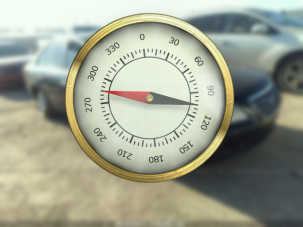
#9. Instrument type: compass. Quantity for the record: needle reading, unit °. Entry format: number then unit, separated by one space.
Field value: 285 °
